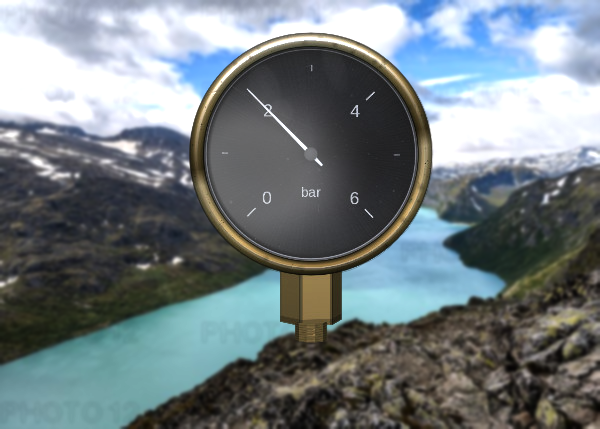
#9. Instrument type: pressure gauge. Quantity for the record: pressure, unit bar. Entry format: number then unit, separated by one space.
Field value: 2 bar
